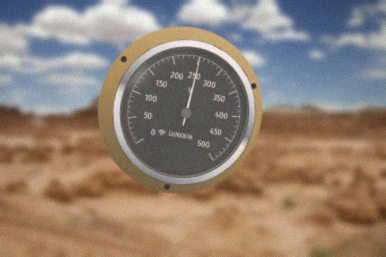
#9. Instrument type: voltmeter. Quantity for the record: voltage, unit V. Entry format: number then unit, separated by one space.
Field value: 250 V
